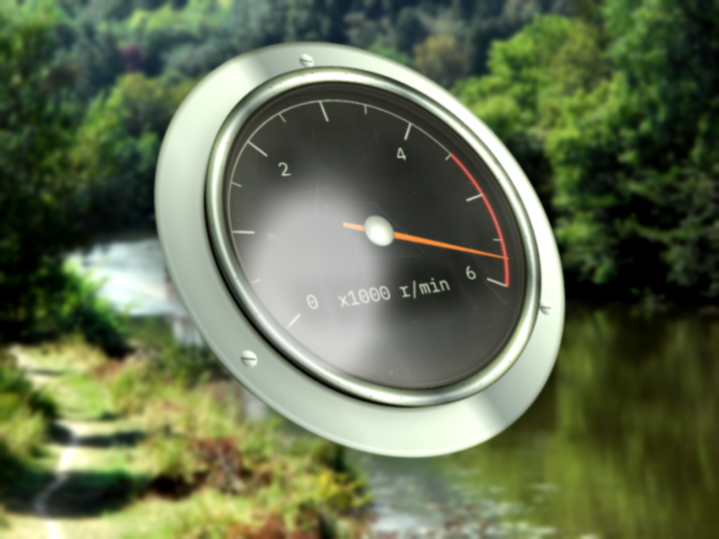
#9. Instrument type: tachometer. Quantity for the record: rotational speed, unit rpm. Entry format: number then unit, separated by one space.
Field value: 5750 rpm
